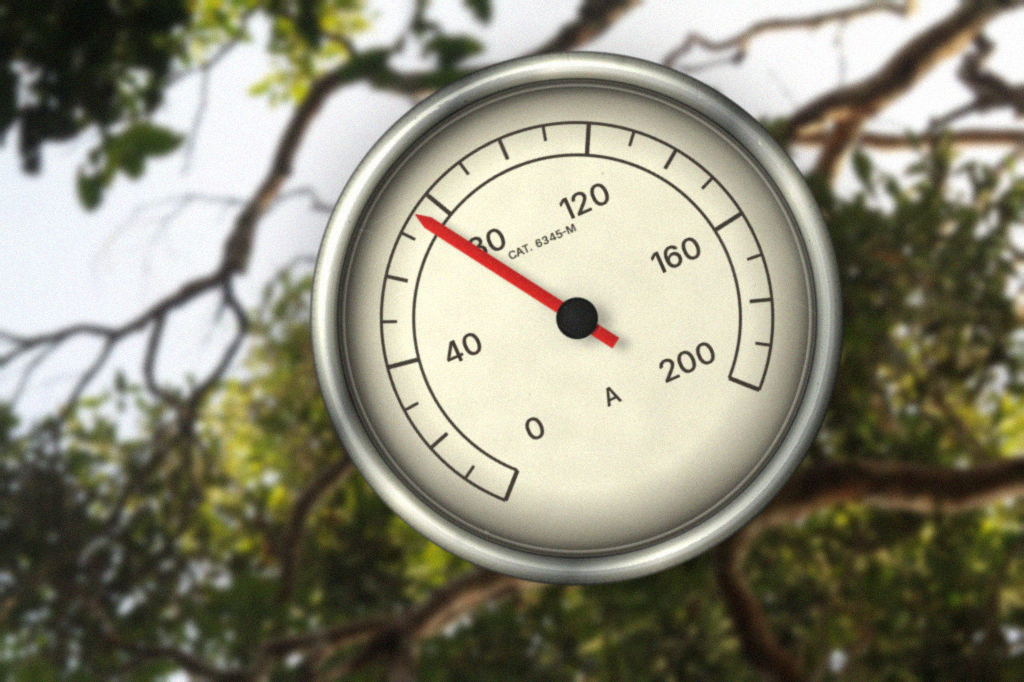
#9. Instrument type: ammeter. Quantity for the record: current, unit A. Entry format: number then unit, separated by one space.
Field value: 75 A
